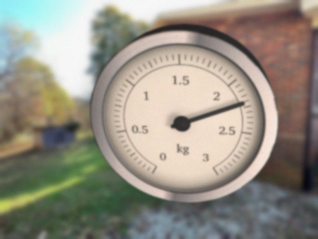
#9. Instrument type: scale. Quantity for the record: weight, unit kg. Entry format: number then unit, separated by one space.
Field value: 2.2 kg
